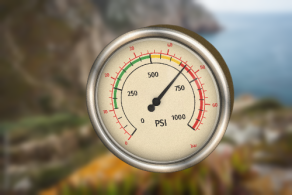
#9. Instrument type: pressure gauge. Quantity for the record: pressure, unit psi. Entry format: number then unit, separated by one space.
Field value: 675 psi
